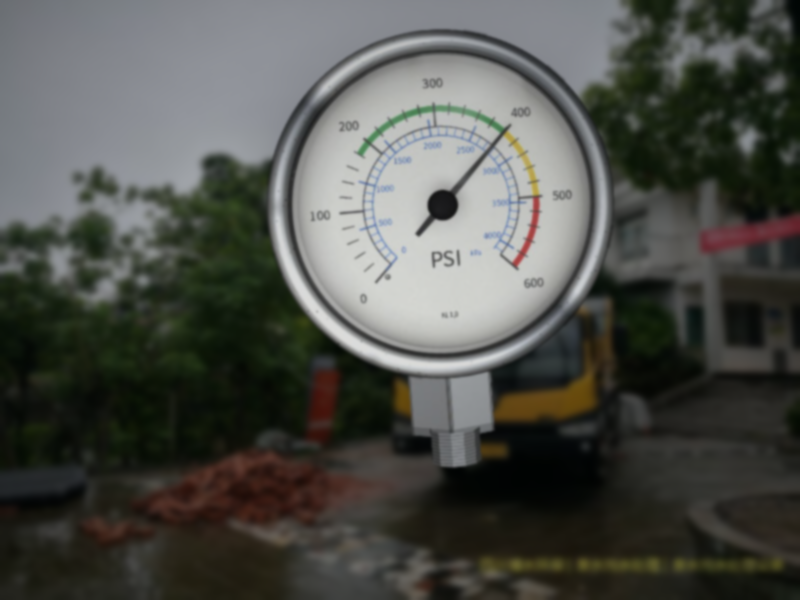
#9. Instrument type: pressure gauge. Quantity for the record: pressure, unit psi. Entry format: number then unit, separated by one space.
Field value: 400 psi
